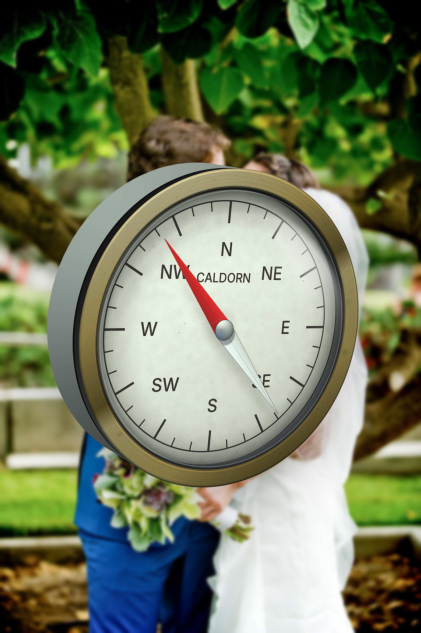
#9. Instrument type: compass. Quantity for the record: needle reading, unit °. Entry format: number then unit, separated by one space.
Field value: 320 °
